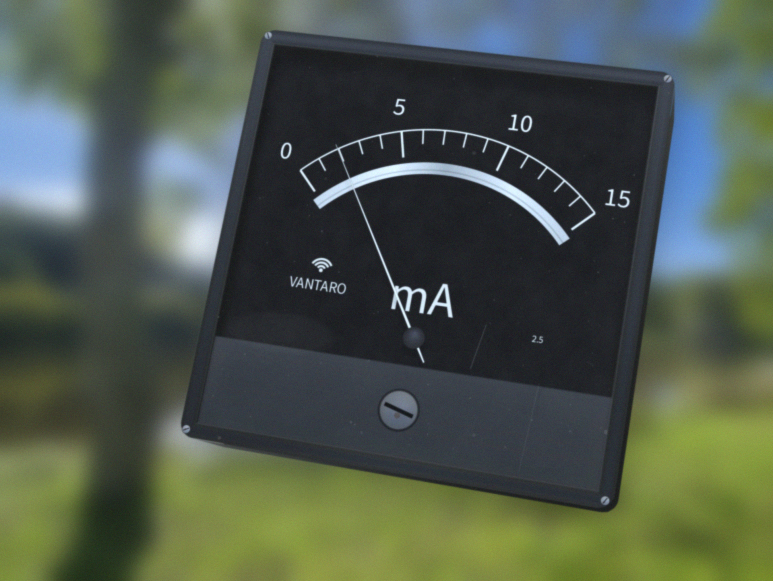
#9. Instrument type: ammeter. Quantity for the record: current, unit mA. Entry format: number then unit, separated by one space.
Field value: 2 mA
